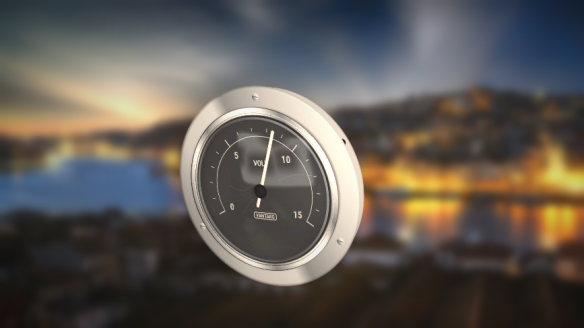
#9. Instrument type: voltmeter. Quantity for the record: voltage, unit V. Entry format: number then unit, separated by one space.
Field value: 8.5 V
